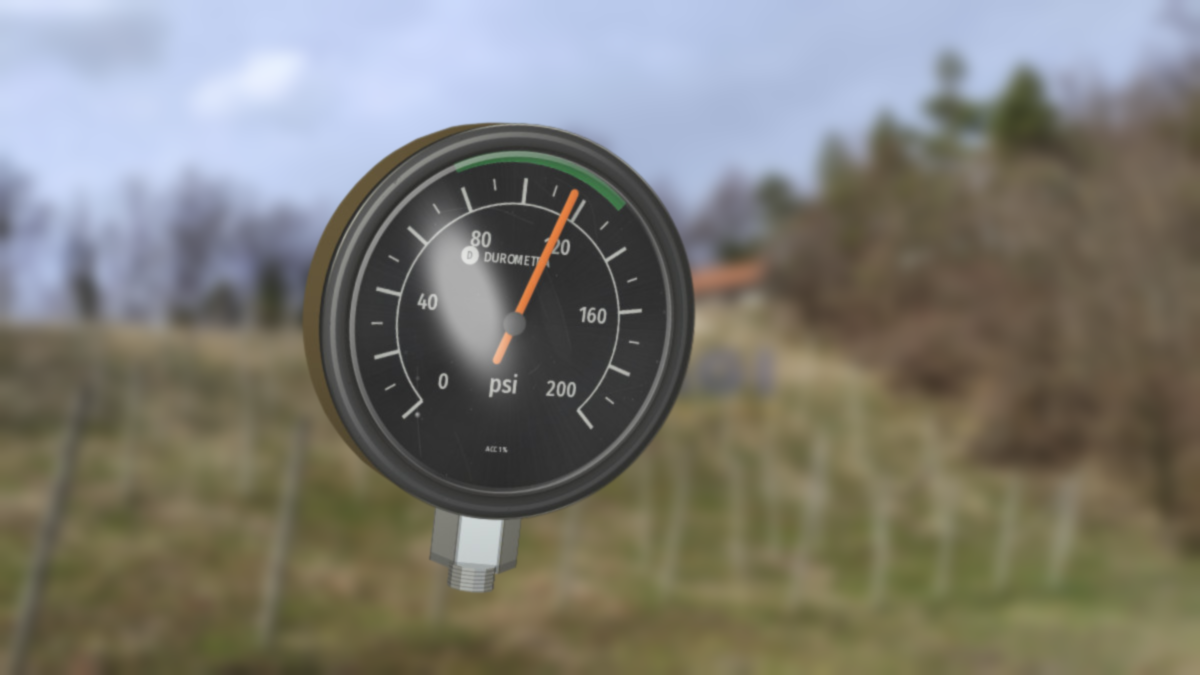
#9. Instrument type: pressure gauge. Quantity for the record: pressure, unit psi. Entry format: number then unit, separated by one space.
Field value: 115 psi
